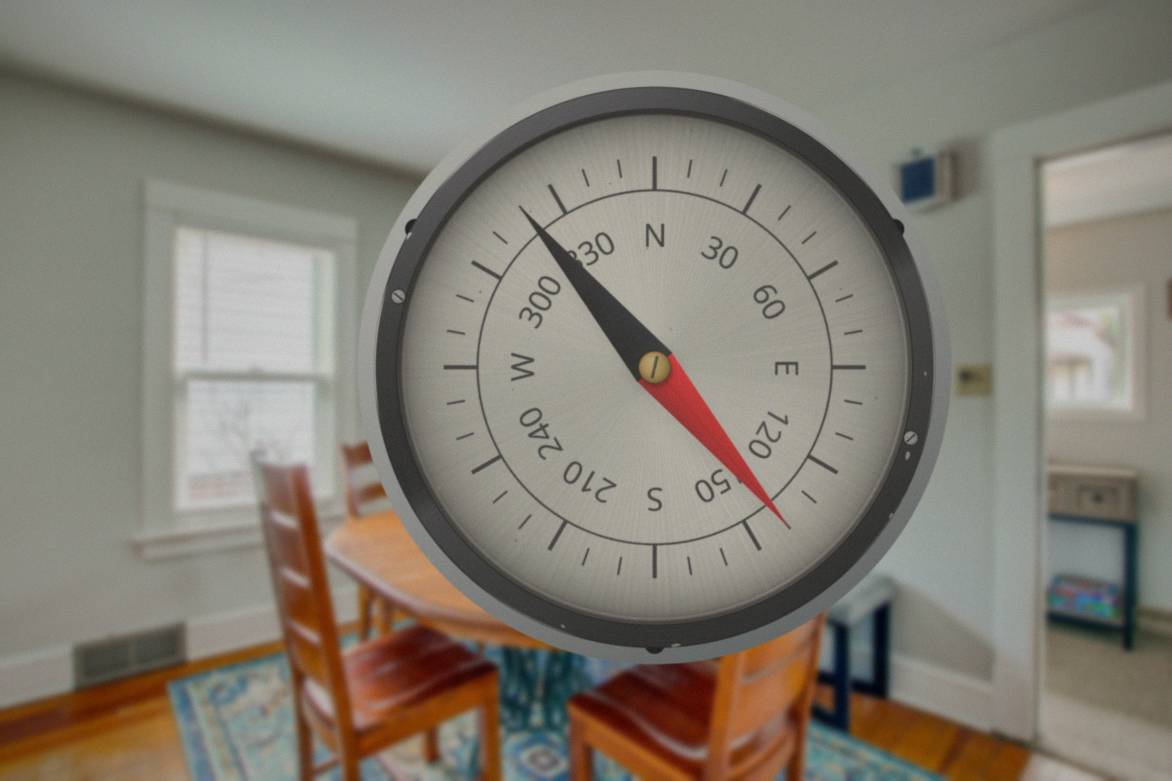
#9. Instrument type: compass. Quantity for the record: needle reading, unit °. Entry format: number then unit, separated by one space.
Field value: 140 °
